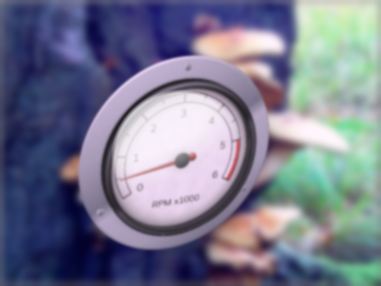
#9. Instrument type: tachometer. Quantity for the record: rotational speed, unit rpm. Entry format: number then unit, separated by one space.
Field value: 500 rpm
